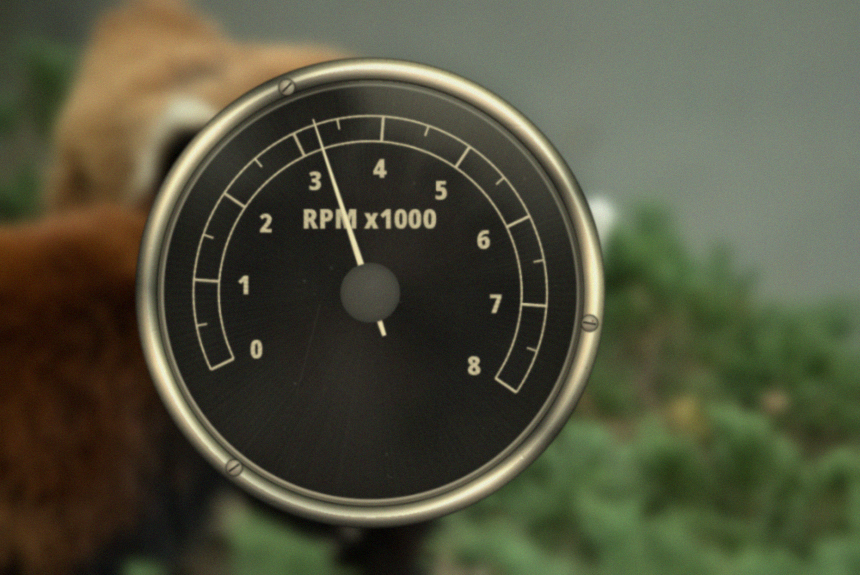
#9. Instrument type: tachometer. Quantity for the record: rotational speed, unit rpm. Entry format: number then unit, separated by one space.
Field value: 3250 rpm
